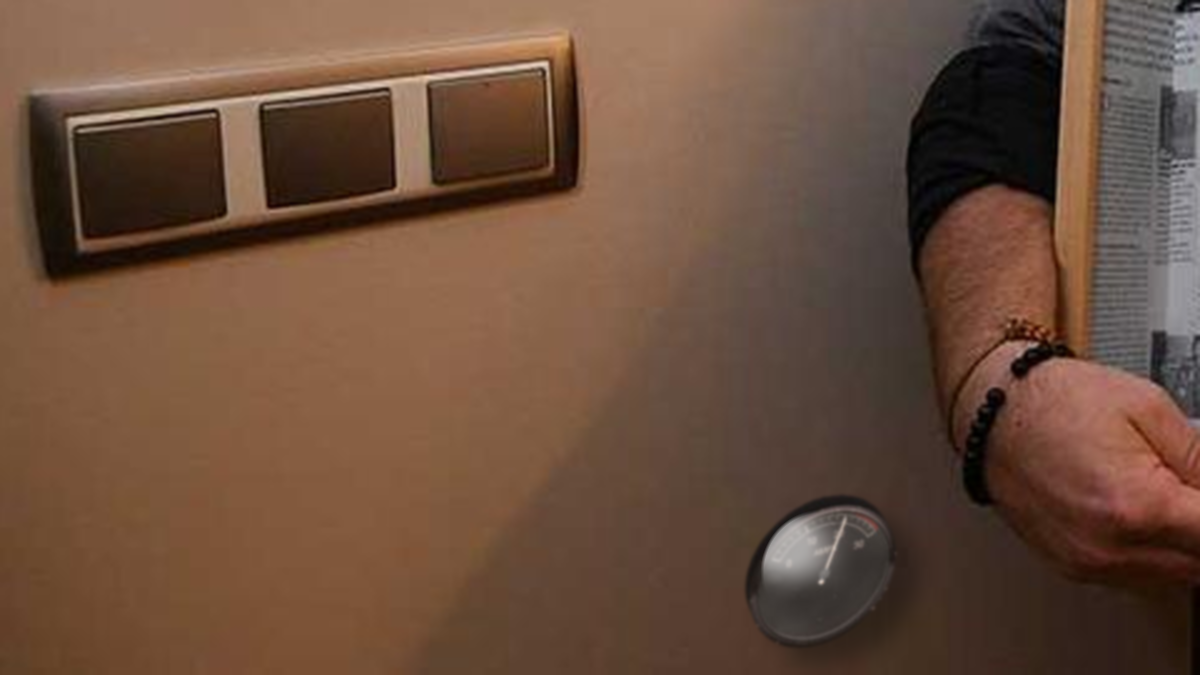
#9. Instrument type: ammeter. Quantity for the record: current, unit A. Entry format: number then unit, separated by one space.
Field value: 20 A
